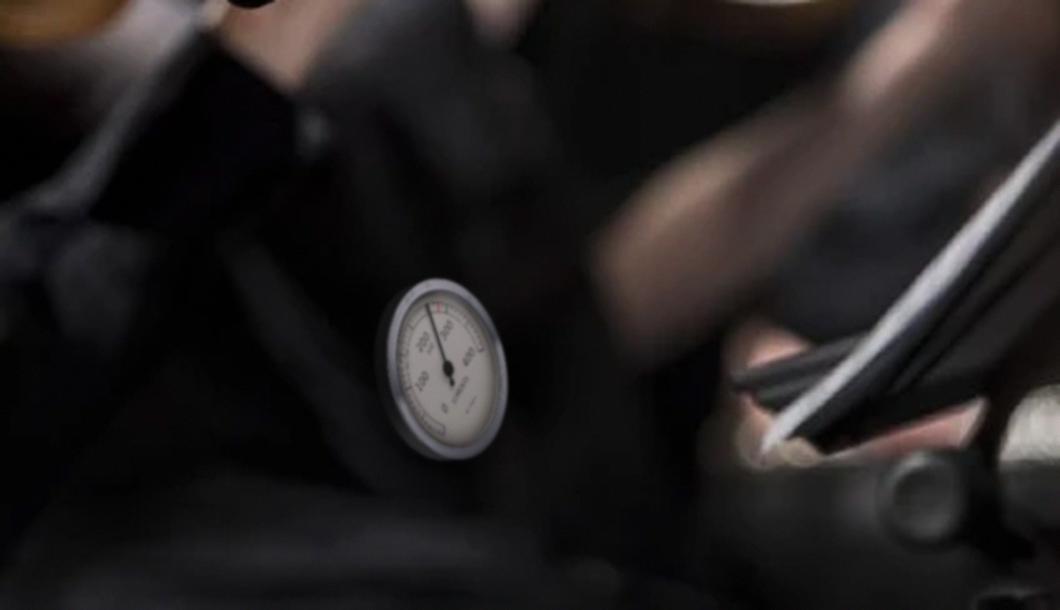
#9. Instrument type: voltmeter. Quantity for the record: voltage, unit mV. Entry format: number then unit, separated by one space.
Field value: 250 mV
